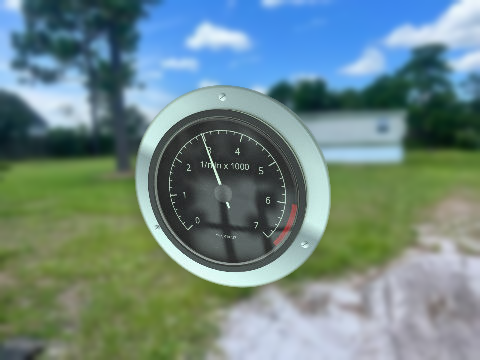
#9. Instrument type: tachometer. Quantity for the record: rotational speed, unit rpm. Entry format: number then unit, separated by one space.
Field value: 3000 rpm
